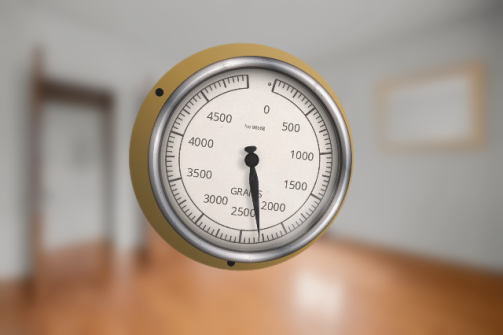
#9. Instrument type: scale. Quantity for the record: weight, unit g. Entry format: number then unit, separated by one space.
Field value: 2300 g
